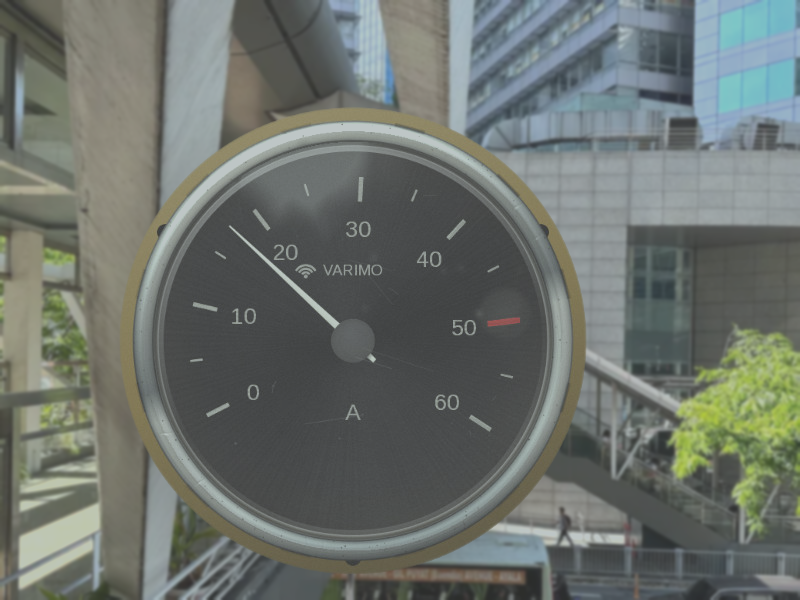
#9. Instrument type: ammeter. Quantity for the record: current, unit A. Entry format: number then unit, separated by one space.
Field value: 17.5 A
